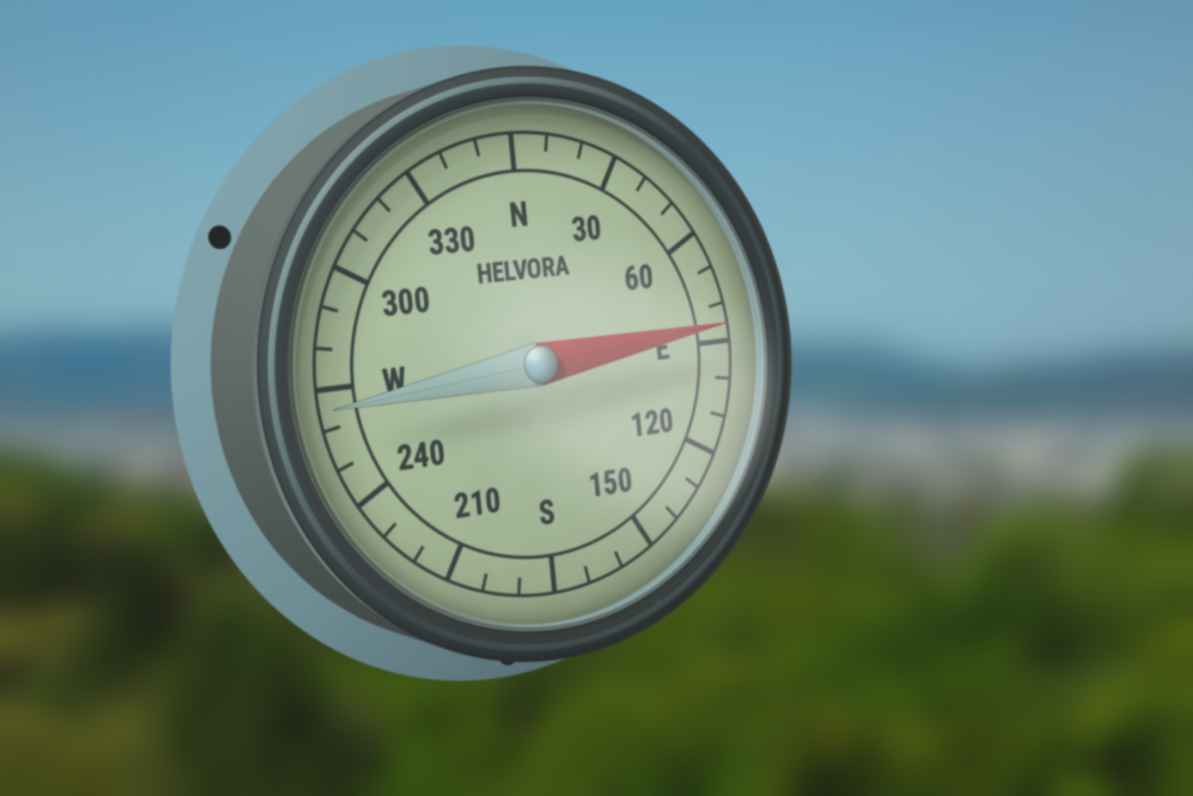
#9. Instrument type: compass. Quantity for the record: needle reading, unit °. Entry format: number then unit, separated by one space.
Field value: 85 °
